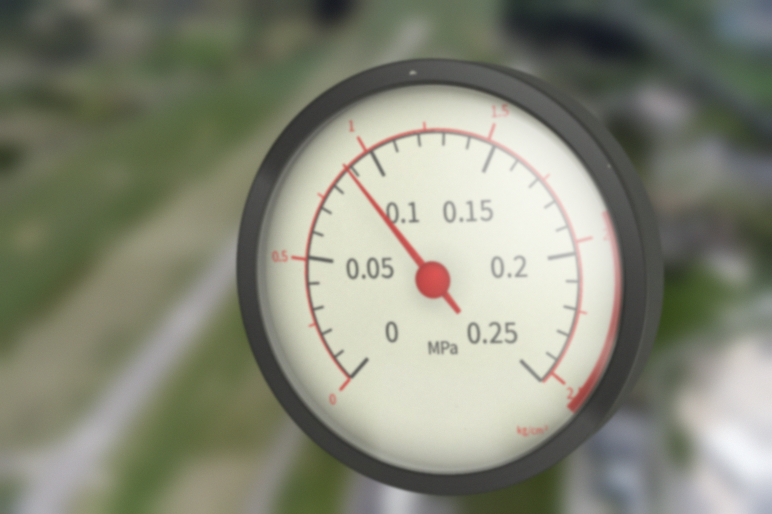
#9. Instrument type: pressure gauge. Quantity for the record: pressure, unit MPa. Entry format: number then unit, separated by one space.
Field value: 0.09 MPa
